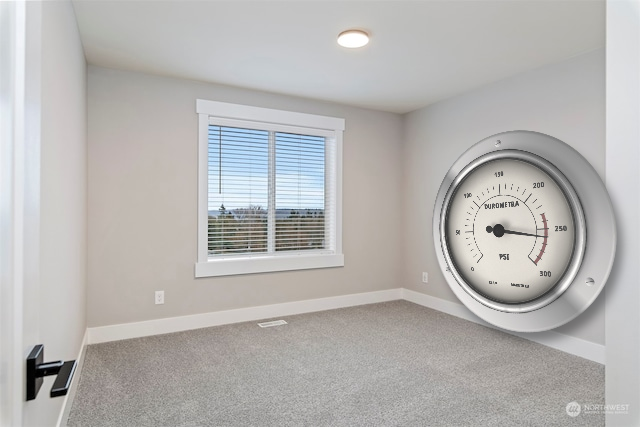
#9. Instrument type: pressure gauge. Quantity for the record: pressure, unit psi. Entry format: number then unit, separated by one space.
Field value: 260 psi
